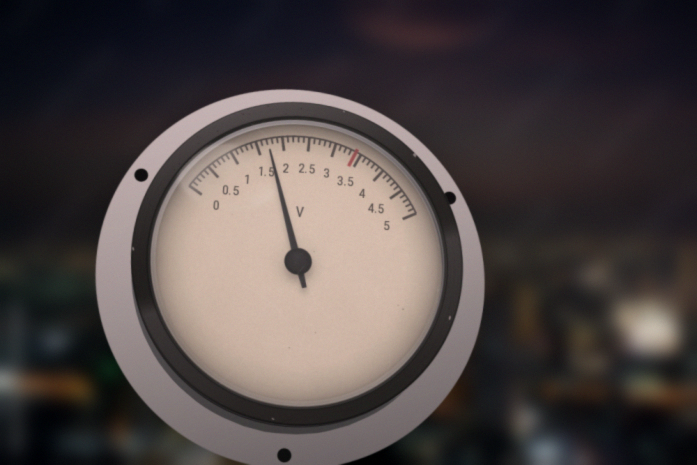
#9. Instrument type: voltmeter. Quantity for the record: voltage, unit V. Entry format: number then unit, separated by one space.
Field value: 1.7 V
